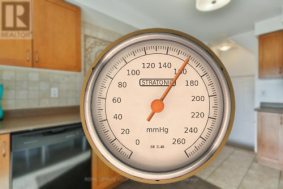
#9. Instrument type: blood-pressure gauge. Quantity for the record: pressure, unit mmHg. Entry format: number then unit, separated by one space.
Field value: 160 mmHg
